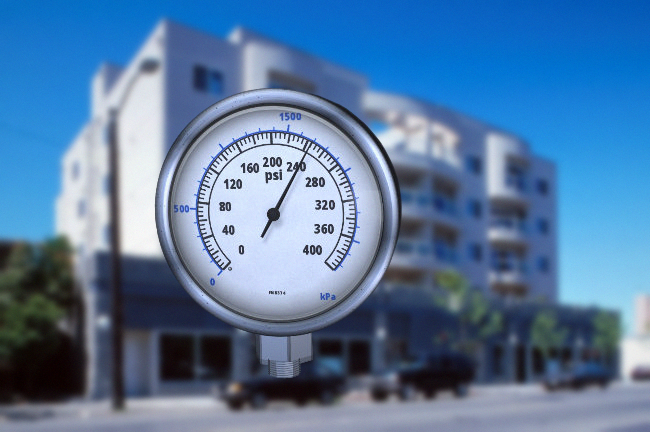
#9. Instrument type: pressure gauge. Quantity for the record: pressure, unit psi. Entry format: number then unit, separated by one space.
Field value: 245 psi
